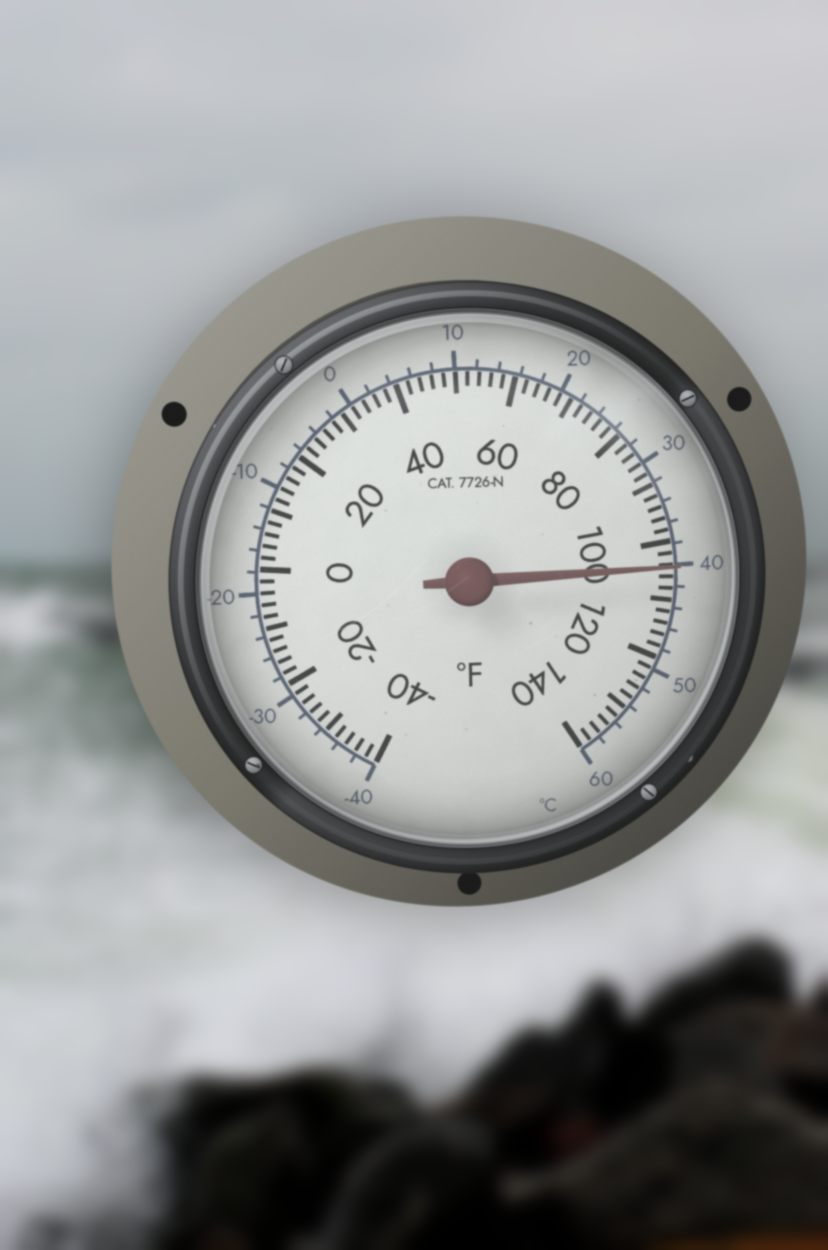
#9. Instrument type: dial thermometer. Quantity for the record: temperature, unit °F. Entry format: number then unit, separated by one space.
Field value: 104 °F
